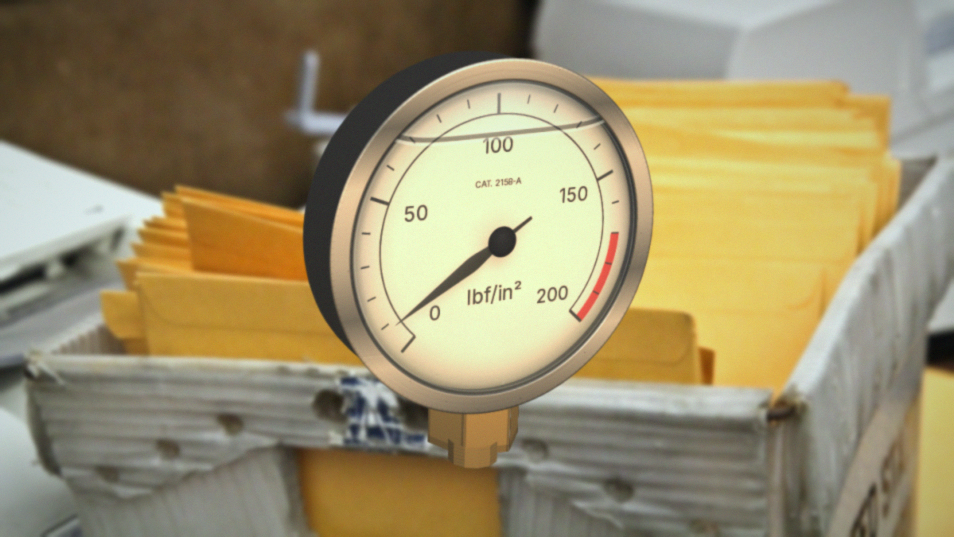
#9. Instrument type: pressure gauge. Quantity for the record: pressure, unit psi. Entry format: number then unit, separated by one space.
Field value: 10 psi
